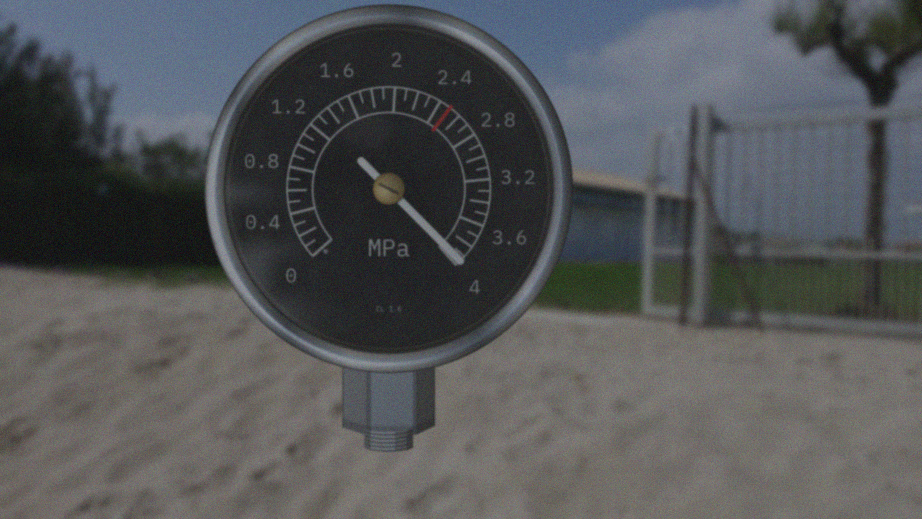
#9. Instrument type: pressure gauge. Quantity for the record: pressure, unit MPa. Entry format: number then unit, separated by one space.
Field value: 3.95 MPa
